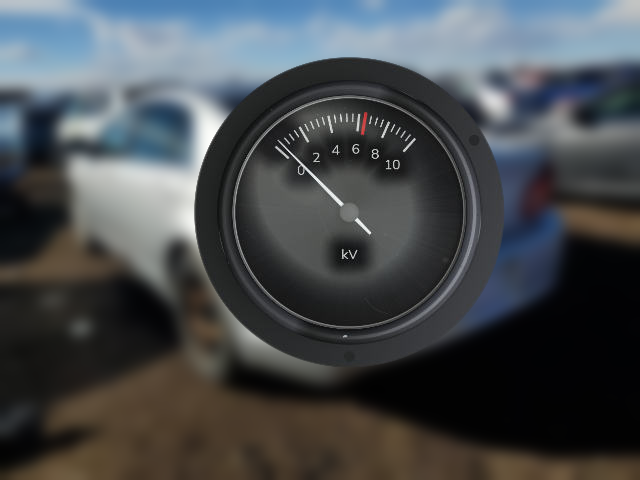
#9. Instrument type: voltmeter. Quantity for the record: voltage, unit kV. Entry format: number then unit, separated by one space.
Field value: 0.4 kV
